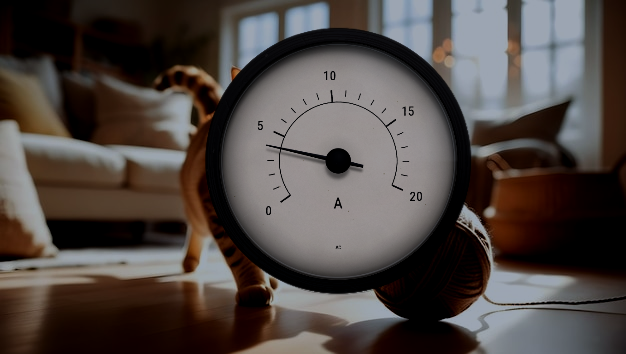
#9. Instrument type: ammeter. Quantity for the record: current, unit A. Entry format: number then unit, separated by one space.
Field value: 4 A
